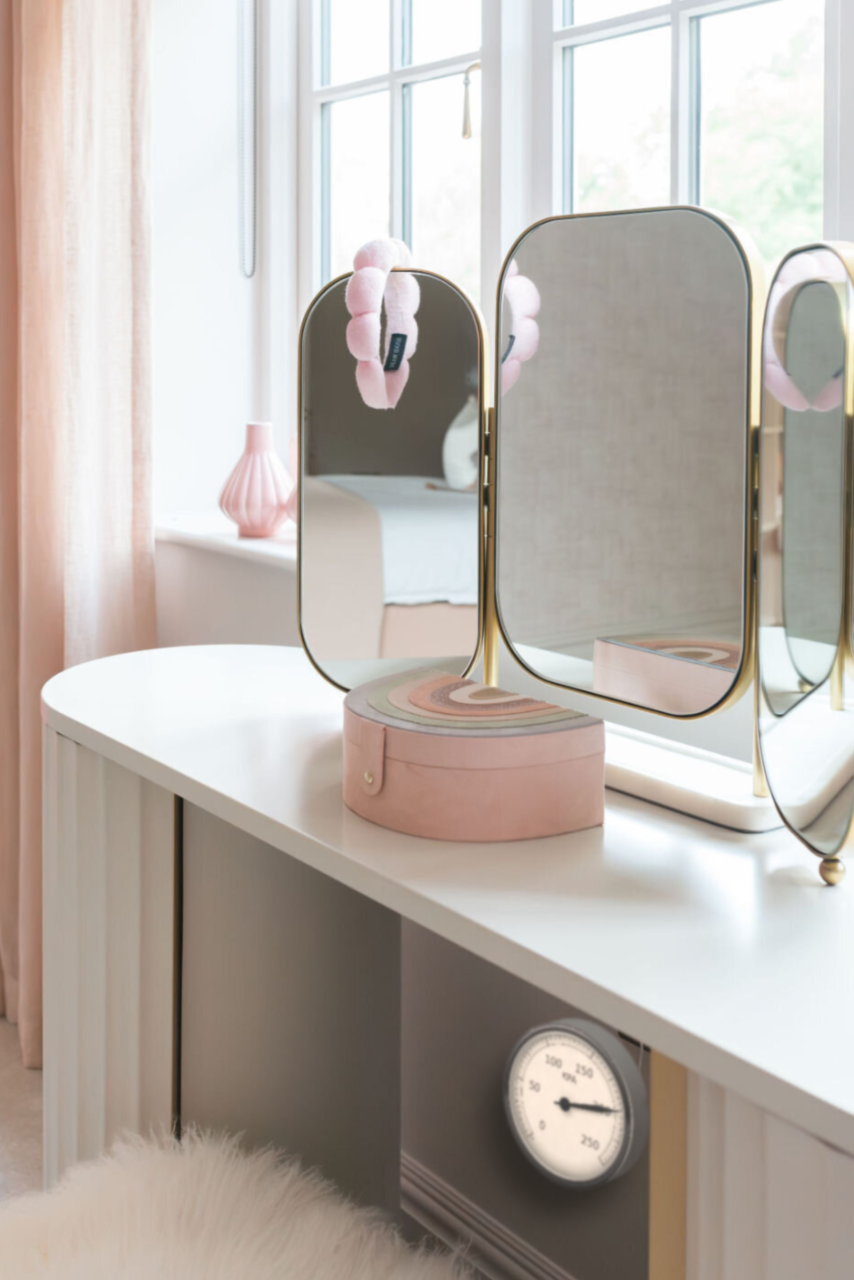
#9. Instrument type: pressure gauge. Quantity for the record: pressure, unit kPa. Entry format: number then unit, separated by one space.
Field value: 200 kPa
